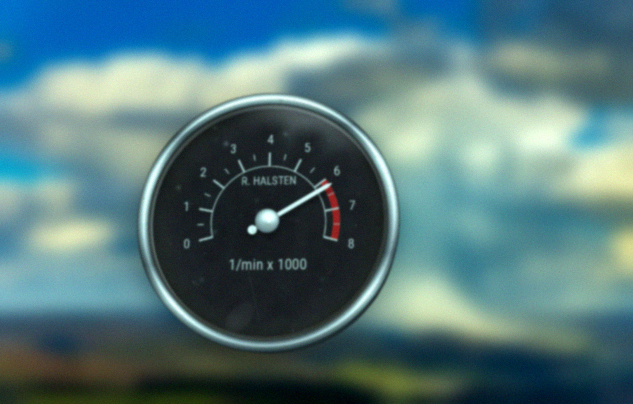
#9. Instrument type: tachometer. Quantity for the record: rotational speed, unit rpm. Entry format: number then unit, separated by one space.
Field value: 6250 rpm
